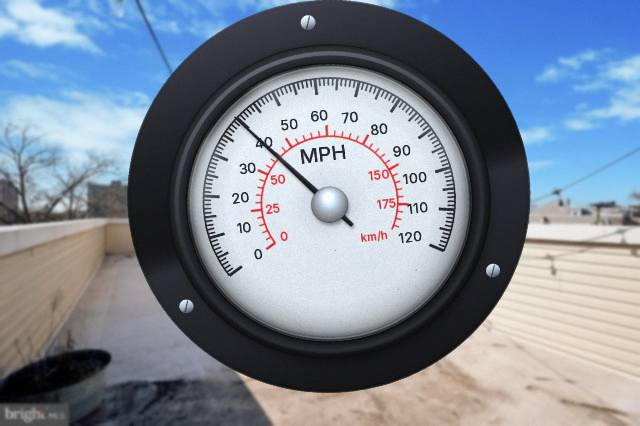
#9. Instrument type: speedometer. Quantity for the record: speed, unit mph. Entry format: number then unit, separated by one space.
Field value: 40 mph
